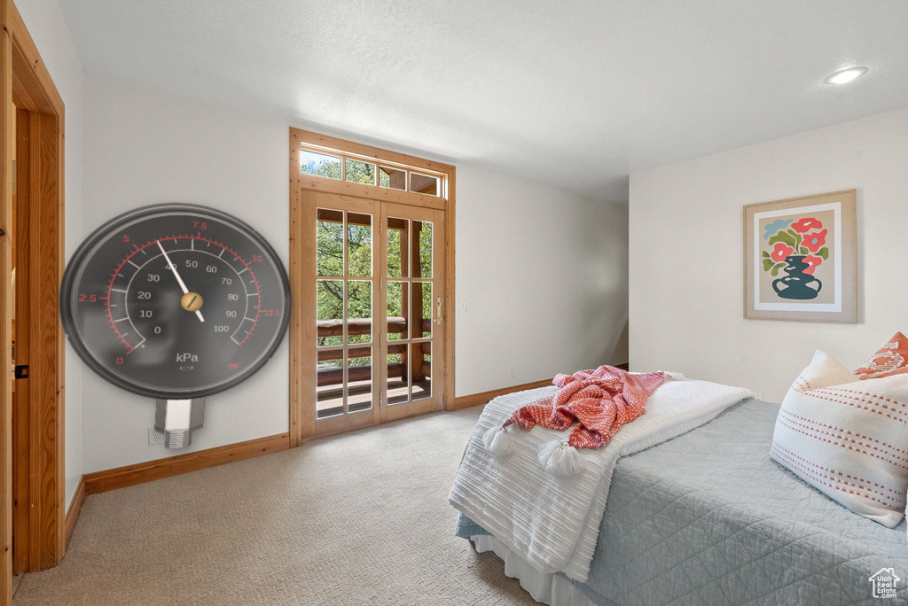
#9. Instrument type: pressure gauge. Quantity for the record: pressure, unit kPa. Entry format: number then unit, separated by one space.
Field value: 40 kPa
